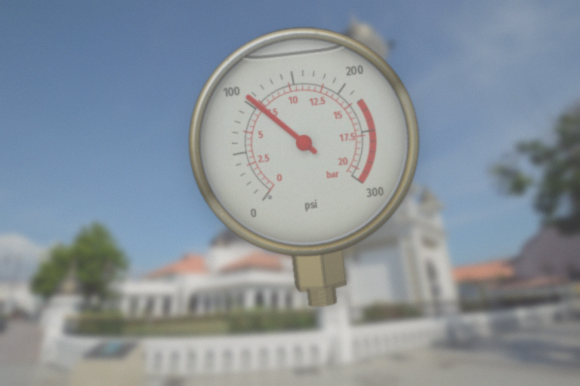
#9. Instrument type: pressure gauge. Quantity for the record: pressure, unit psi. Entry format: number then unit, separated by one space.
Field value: 105 psi
